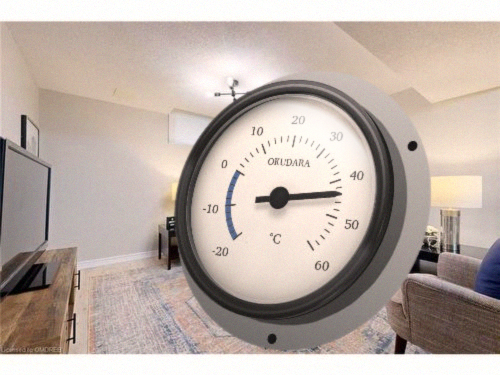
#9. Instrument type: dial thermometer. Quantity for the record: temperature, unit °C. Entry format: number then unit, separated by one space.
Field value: 44 °C
